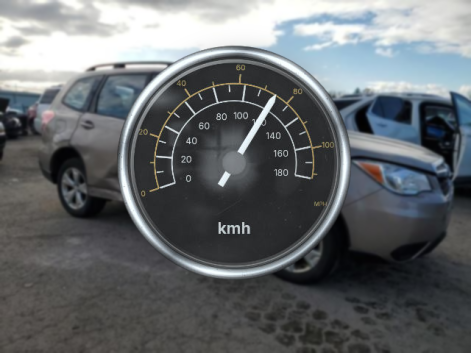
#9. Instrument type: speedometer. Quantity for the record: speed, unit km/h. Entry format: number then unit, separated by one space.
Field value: 120 km/h
